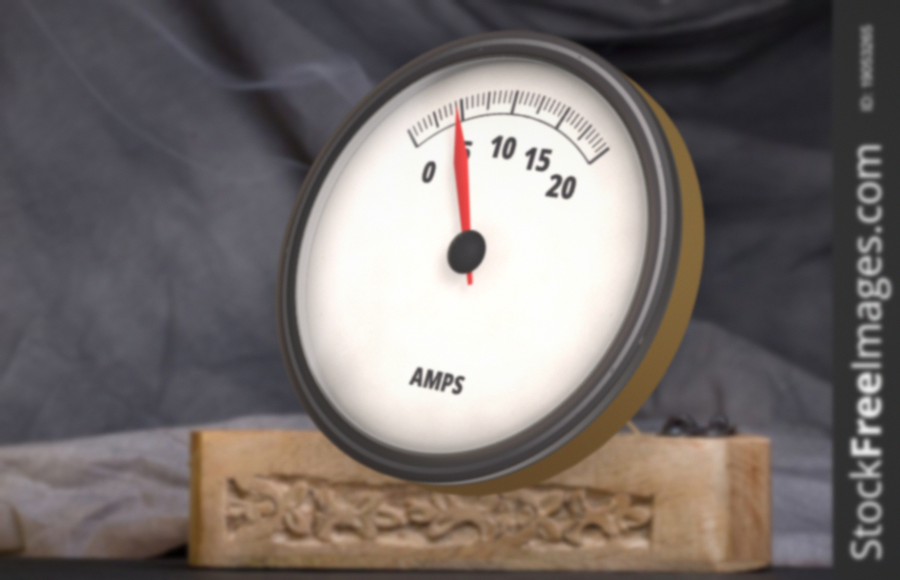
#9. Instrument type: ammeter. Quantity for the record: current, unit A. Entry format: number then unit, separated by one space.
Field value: 5 A
